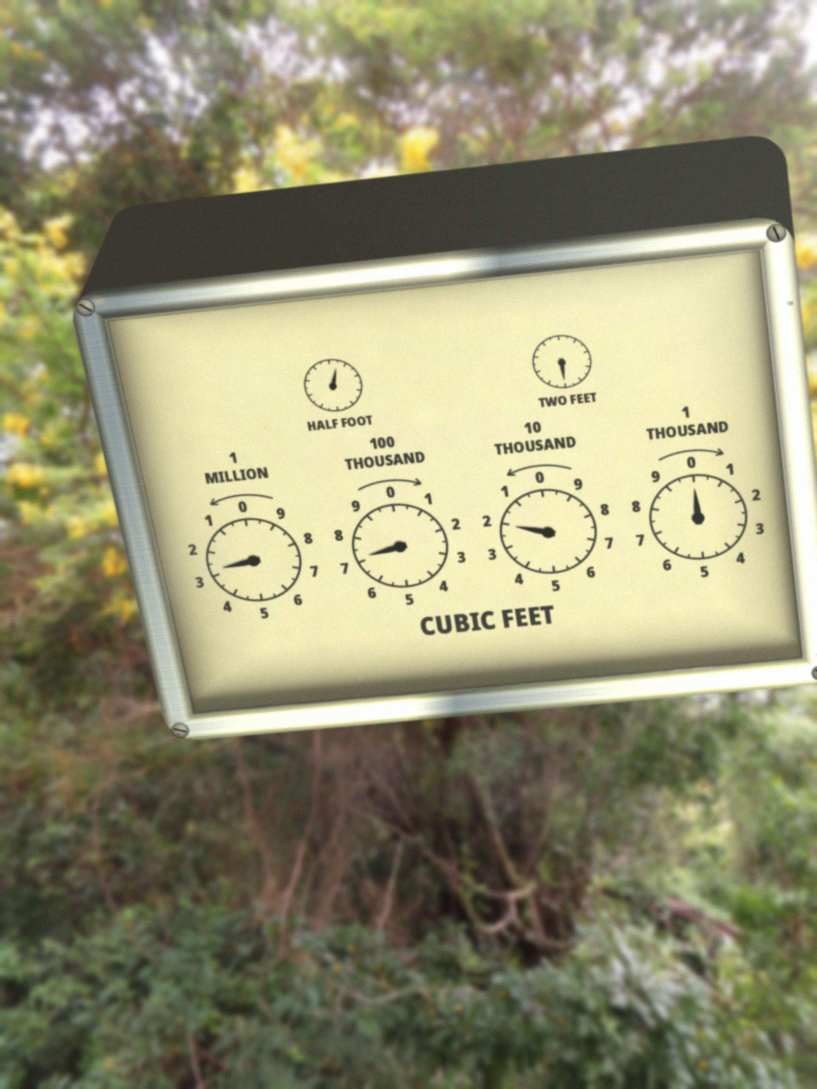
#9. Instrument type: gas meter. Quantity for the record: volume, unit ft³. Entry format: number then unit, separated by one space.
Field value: 272000 ft³
